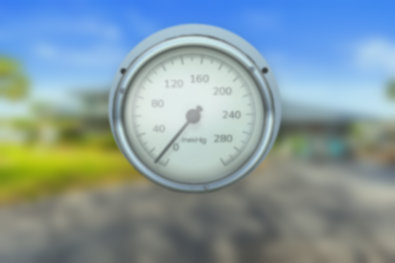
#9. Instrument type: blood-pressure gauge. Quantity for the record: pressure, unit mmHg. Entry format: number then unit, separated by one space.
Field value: 10 mmHg
